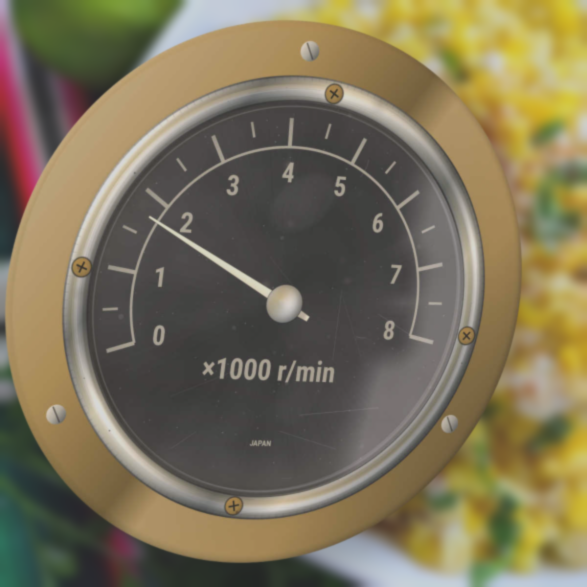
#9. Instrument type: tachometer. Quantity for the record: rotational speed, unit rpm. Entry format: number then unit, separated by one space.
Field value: 1750 rpm
